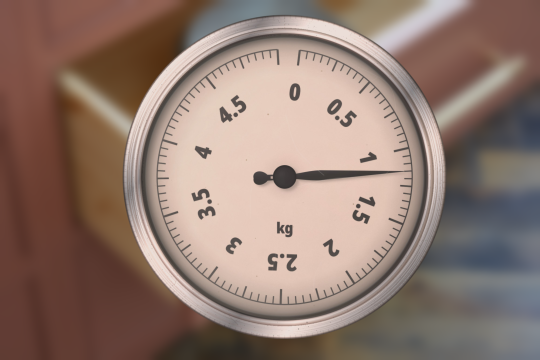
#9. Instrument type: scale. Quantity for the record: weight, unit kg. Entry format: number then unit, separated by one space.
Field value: 1.15 kg
